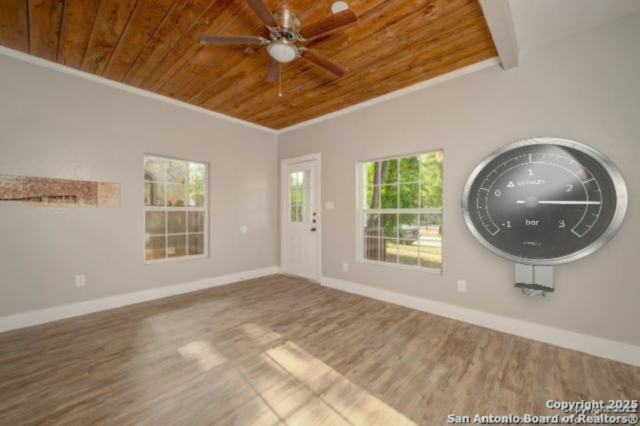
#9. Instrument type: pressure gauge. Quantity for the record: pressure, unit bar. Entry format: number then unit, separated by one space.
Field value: 2.4 bar
